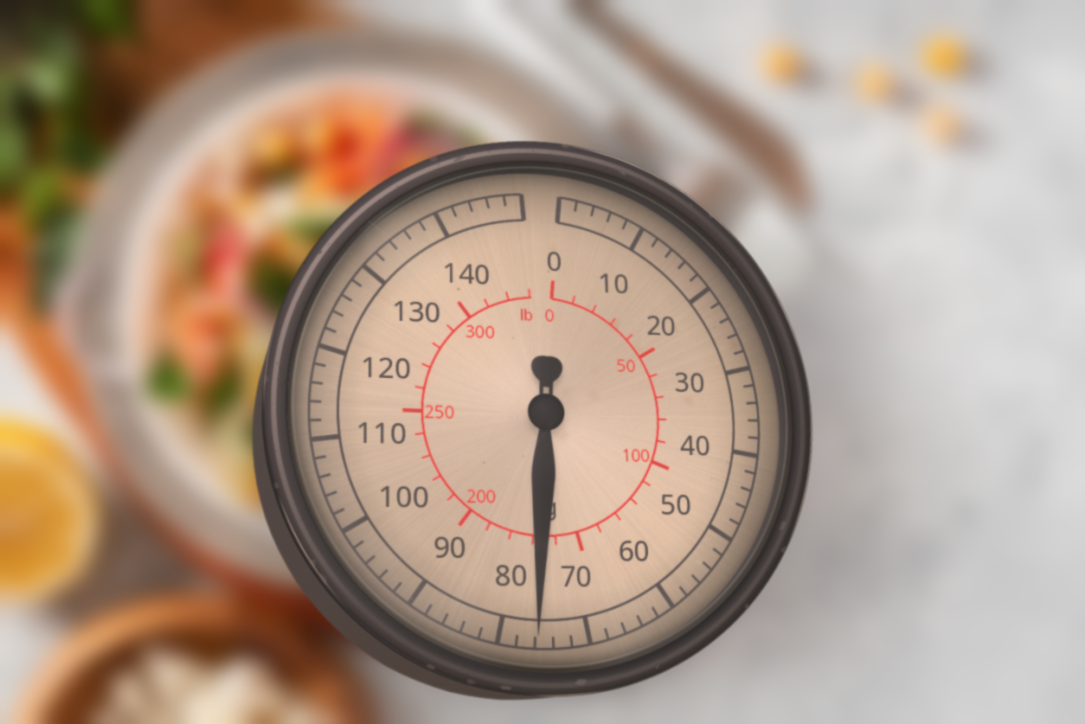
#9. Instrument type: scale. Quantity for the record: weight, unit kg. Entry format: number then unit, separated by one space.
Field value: 76 kg
